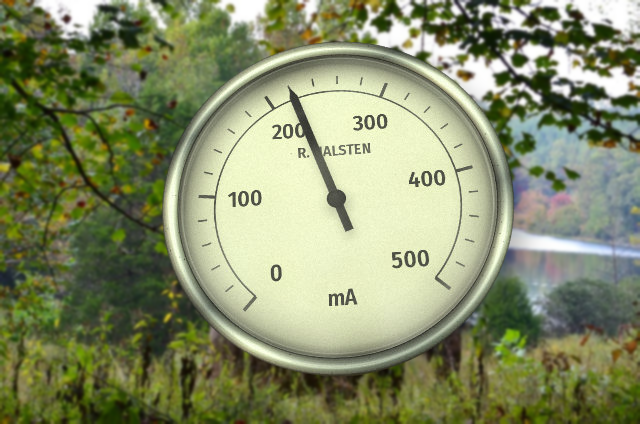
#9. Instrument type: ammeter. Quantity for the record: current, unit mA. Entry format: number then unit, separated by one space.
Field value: 220 mA
